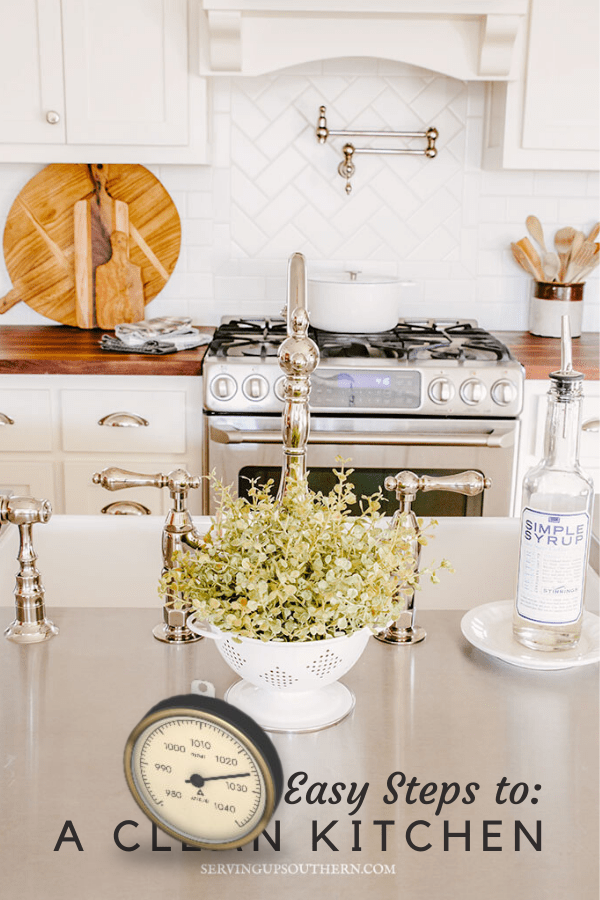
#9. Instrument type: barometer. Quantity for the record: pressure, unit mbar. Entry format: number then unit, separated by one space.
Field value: 1025 mbar
